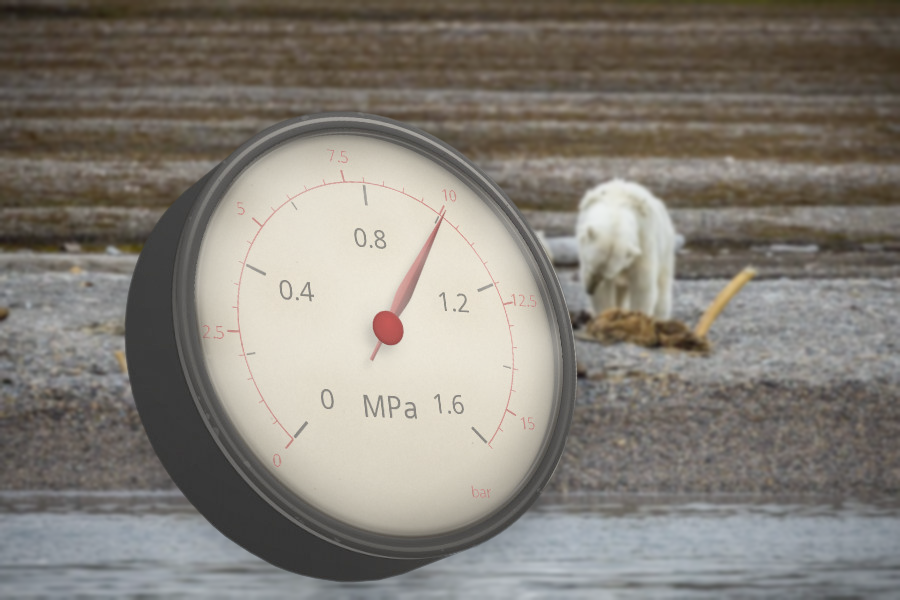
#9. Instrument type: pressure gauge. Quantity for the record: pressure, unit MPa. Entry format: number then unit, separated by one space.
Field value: 1 MPa
